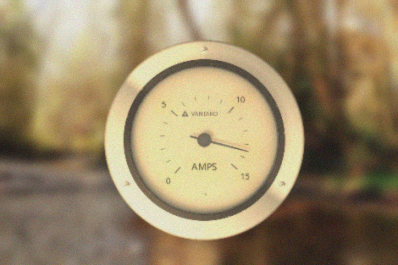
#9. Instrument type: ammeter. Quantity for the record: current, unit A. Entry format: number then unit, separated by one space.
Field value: 13.5 A
